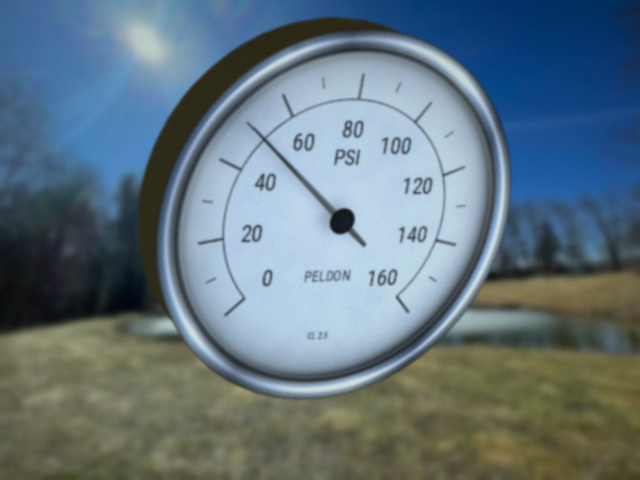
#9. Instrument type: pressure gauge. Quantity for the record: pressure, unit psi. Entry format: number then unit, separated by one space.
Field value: 50 psi
